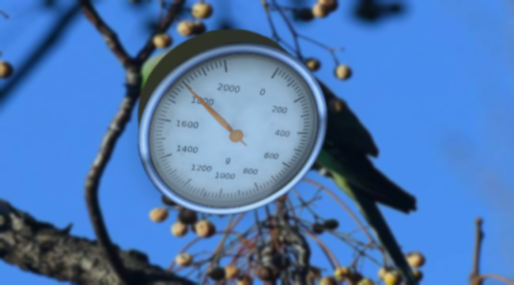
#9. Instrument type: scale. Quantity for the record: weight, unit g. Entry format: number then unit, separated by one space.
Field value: 1800 g
